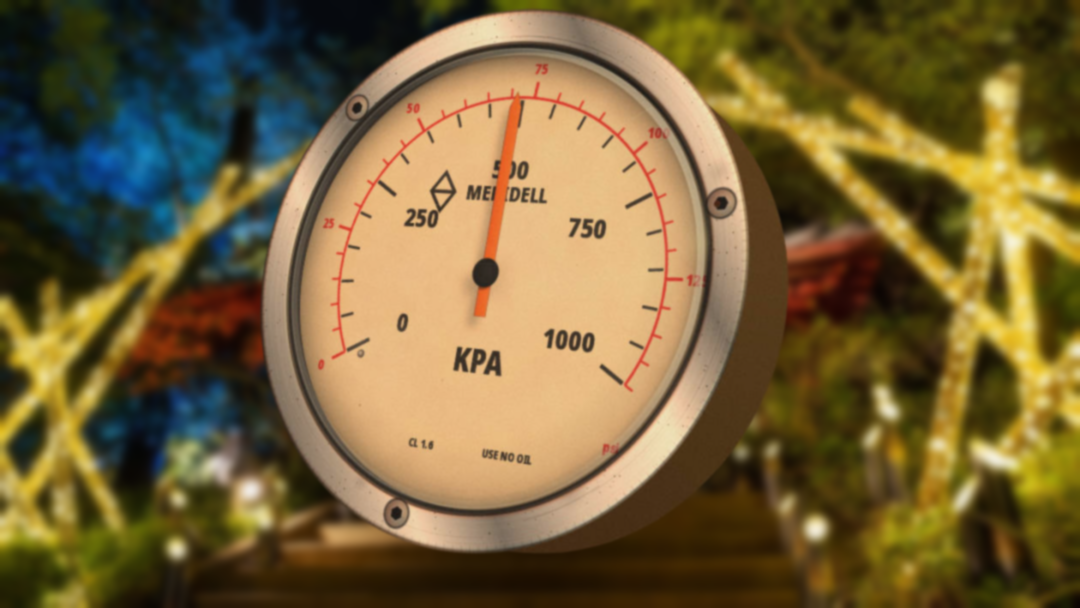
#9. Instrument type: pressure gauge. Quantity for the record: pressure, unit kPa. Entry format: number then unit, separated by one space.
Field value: 500 kPa
